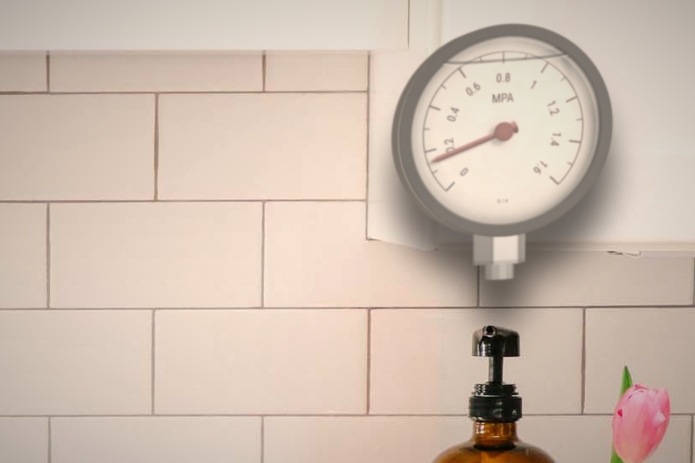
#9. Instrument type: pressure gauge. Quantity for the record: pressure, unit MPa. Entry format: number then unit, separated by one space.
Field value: 0.15 MPa
